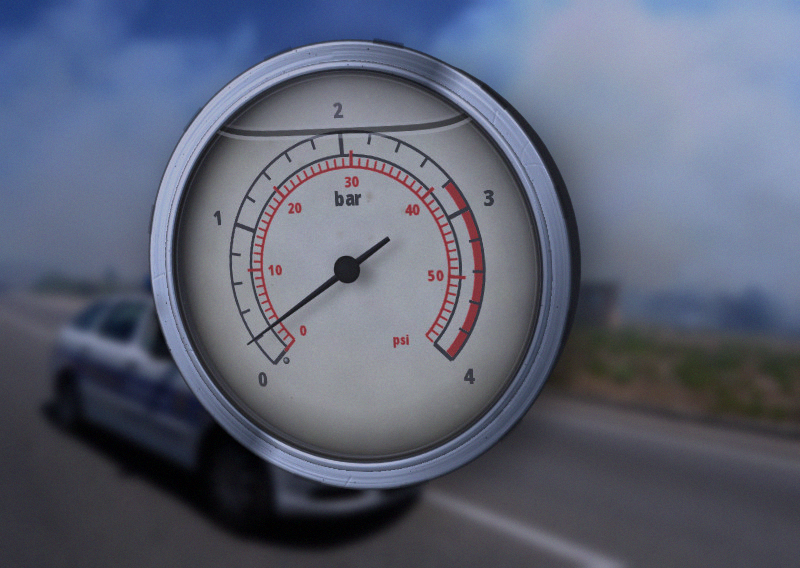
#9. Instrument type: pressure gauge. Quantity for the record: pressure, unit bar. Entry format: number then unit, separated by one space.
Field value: 0.2 bar
